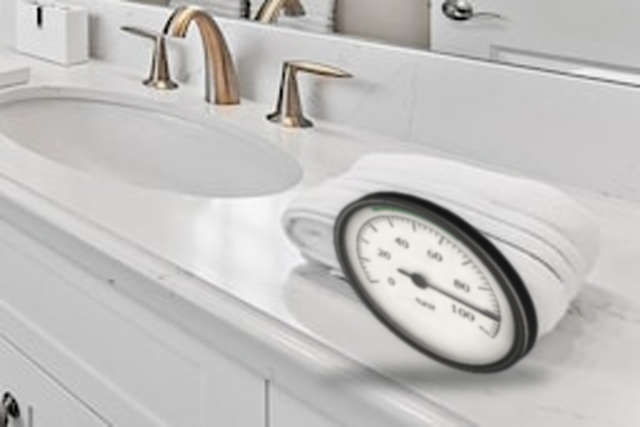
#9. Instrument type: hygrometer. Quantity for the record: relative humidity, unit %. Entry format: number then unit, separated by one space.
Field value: 90 %
